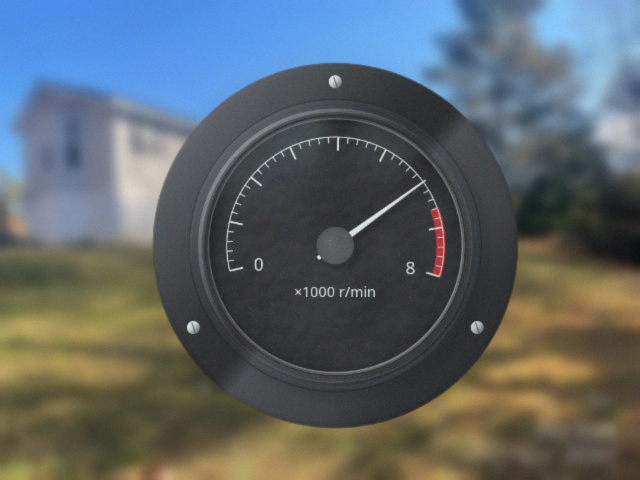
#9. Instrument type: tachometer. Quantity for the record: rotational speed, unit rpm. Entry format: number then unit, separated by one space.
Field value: 6000 rpm
